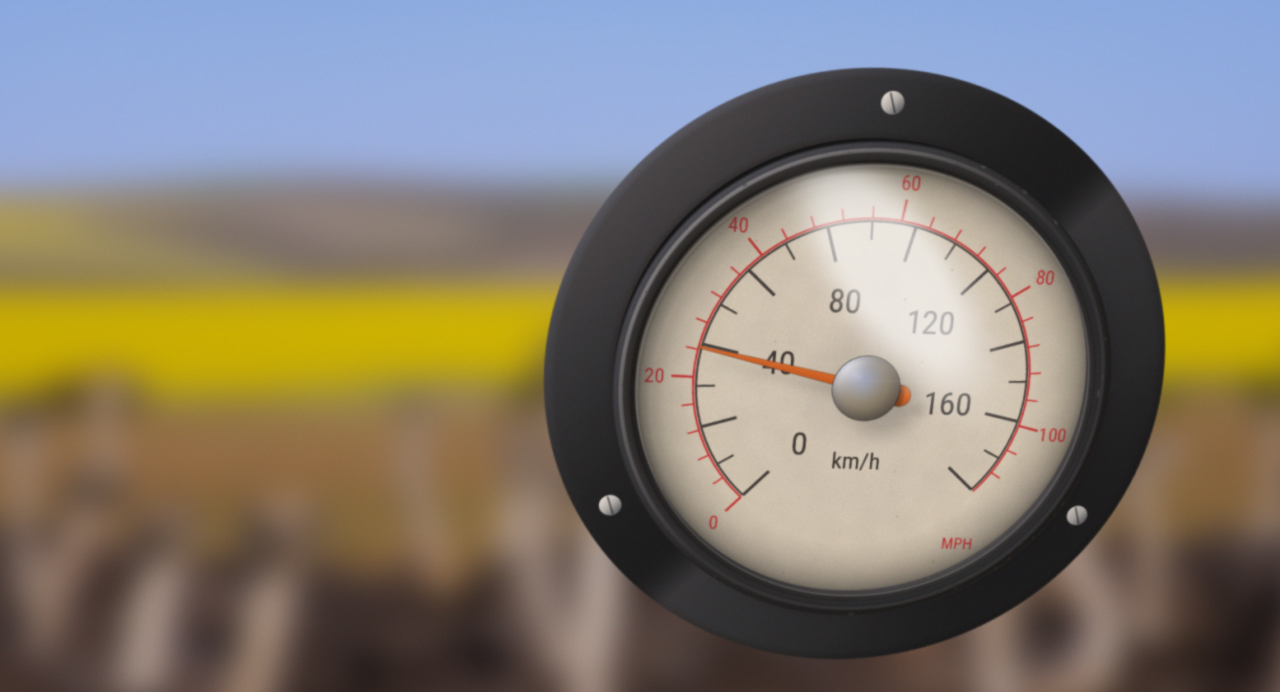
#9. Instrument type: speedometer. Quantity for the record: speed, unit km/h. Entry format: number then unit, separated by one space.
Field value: 40 km/h
